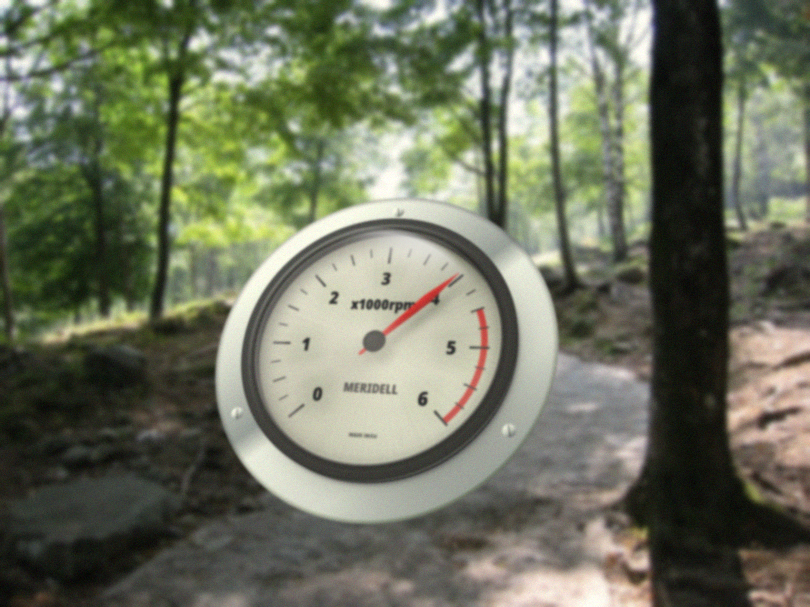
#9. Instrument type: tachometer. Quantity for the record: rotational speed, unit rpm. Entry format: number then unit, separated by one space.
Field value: 4000 rpm
